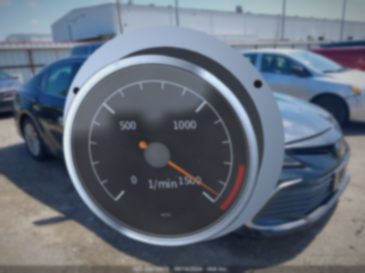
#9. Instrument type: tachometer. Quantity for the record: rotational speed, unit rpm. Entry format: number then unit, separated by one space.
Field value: 1450 rpm
